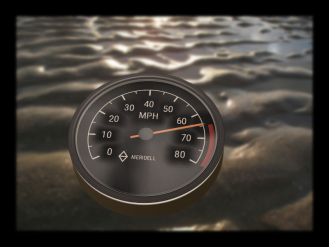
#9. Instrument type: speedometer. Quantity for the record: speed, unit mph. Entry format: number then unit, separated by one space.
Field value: 65 mph
